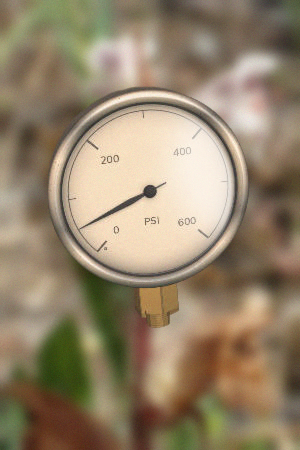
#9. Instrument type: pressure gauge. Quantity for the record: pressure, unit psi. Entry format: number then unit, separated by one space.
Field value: 50 psi
